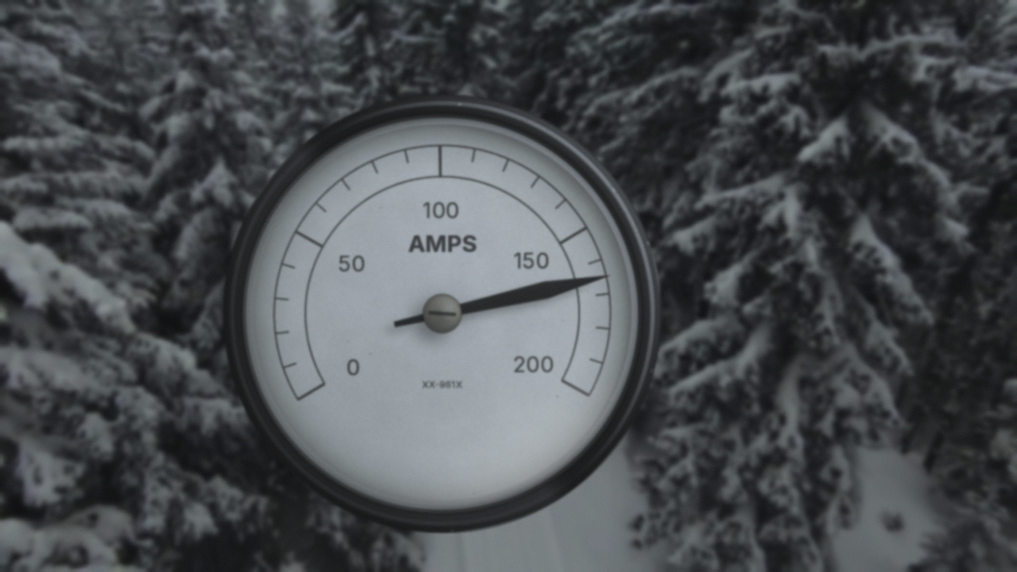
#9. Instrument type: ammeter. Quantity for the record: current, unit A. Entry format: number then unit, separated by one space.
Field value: 165 A
